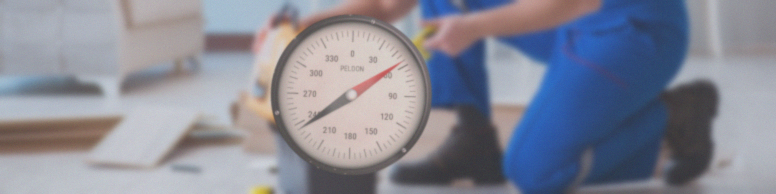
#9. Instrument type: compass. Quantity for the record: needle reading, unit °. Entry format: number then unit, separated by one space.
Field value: 55 °
